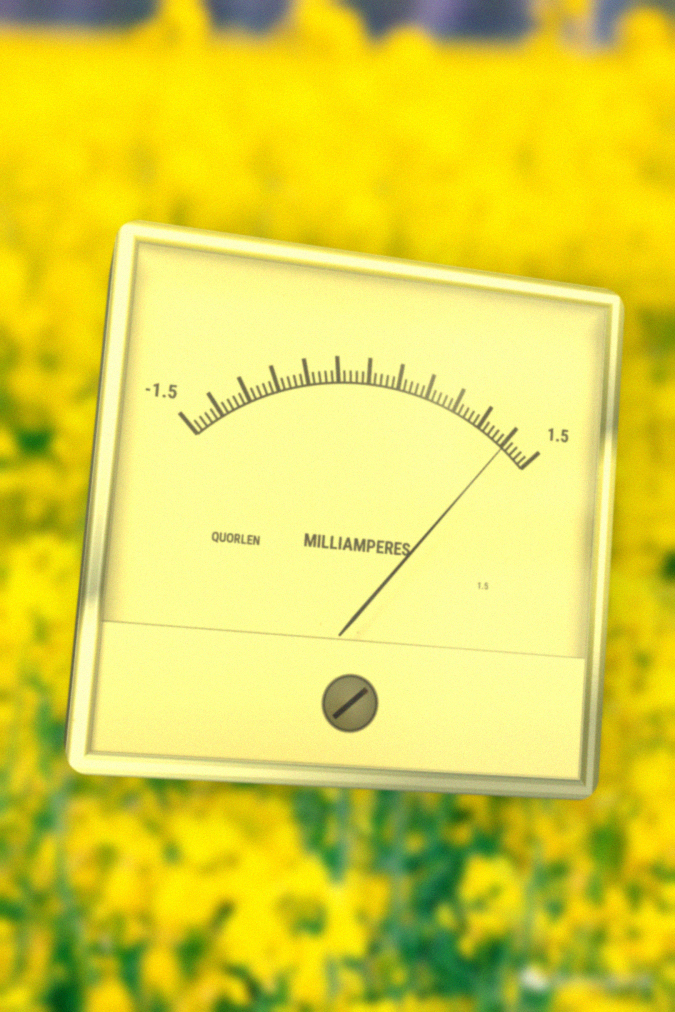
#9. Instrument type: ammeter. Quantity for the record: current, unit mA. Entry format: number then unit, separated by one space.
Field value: 1.25 mA
